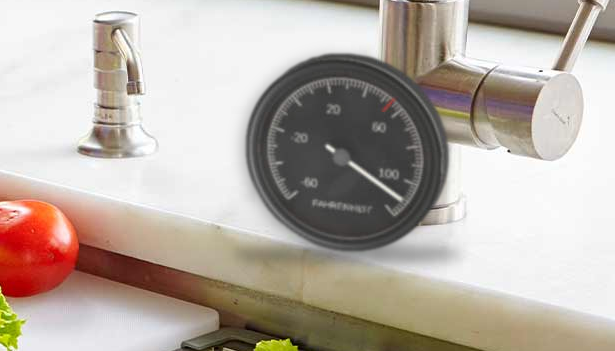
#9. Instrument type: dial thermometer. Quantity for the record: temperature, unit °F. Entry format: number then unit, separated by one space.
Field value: 110 °F
